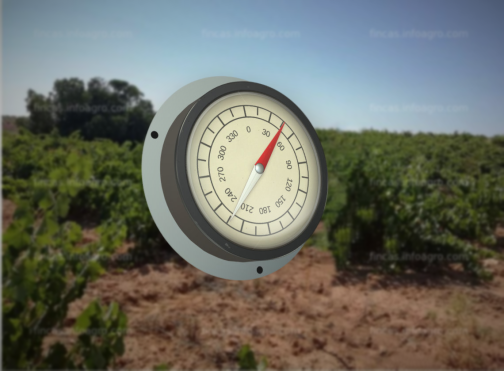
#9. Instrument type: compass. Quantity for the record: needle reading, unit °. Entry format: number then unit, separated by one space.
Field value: 45 °
